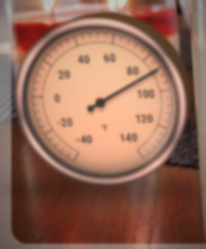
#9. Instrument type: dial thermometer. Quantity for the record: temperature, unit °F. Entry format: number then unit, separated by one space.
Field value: 88 °F
